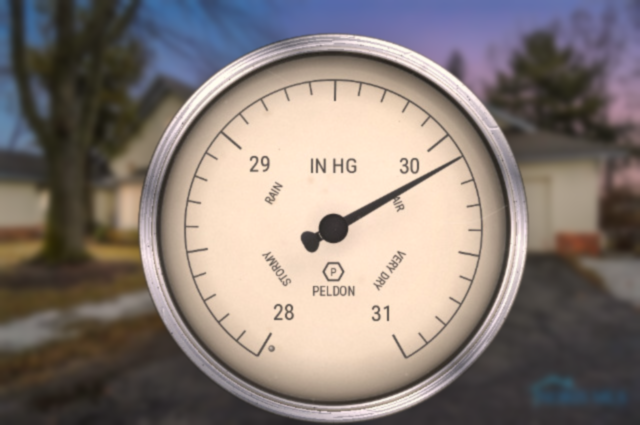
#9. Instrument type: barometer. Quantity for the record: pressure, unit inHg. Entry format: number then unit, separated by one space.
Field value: 30.1 inHg
